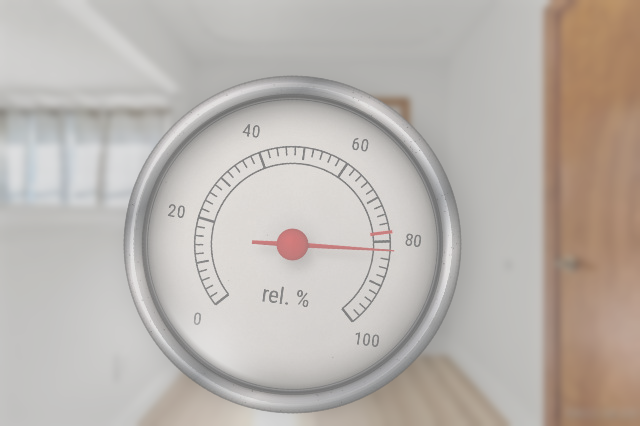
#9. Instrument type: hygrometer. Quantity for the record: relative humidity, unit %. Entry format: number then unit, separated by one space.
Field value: 82 %
